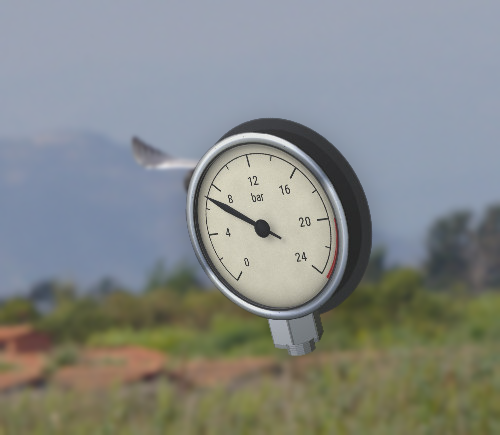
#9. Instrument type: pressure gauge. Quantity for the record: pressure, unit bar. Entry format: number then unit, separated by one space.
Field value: 7 bar
